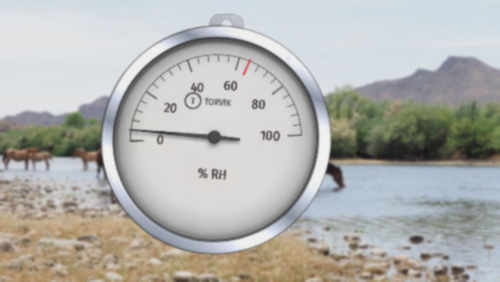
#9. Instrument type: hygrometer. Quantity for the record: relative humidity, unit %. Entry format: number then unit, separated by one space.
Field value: 4 %
